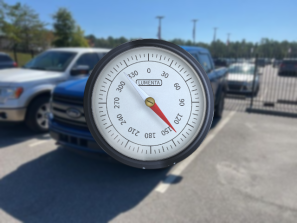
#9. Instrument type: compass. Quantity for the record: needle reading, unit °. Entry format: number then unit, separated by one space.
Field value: 140 °
